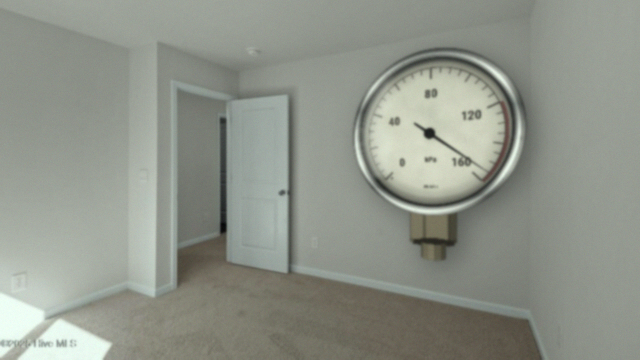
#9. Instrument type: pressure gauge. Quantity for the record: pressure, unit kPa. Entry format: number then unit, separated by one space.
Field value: 155 kPa
